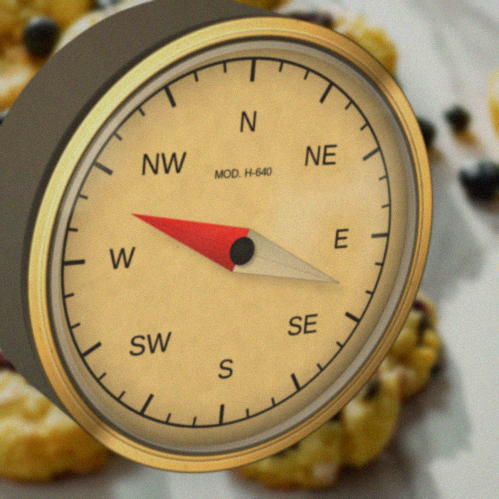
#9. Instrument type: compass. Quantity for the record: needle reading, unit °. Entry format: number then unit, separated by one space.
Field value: 290 °
